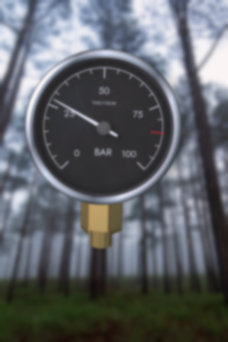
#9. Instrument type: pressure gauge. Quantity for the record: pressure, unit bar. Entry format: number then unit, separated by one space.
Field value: 27.5 bar
